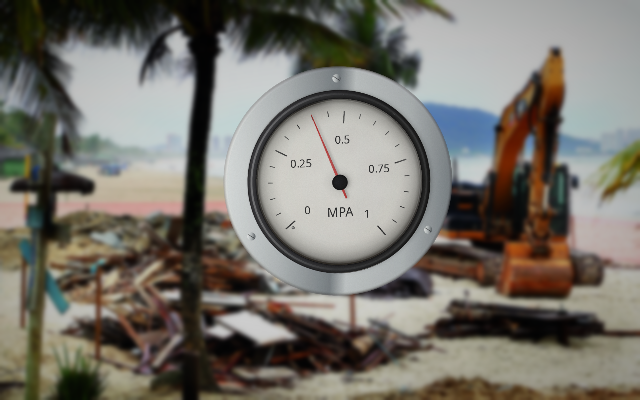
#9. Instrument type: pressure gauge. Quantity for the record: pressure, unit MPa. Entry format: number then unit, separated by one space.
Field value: 0.4 MPa
